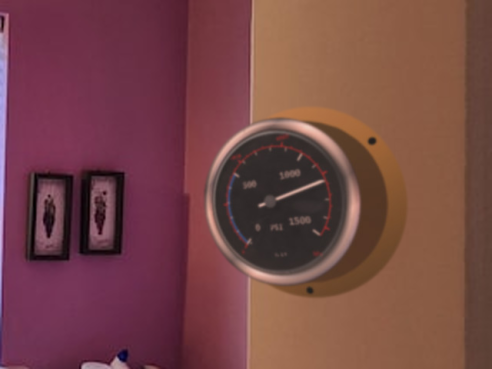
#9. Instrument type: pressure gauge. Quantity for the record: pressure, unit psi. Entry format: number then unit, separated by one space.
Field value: 1200 psi
